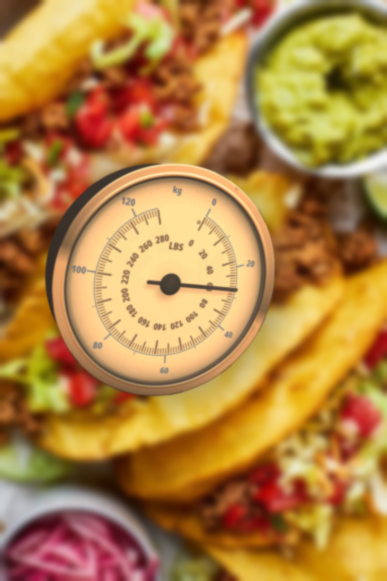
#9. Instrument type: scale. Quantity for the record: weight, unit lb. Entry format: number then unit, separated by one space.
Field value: 60 lb
